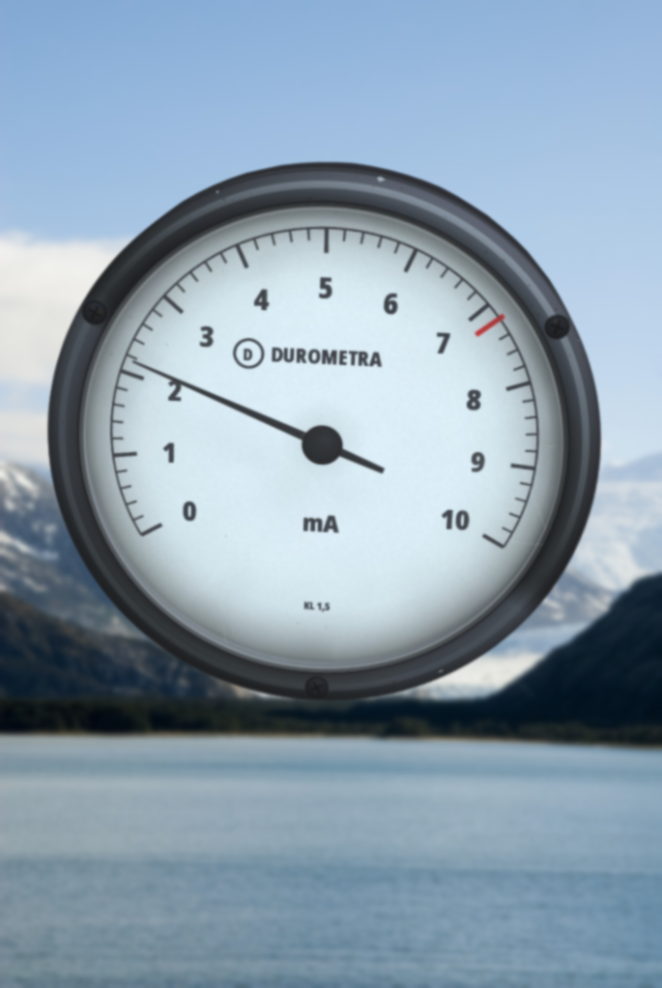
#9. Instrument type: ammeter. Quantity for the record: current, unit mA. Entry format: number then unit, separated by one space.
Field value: 2.2 mA
